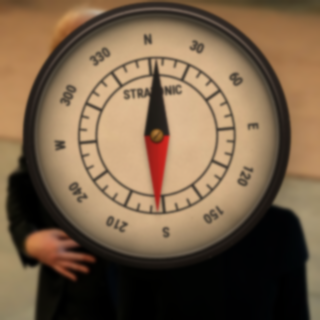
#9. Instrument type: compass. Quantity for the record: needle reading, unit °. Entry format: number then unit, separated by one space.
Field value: 185 °
